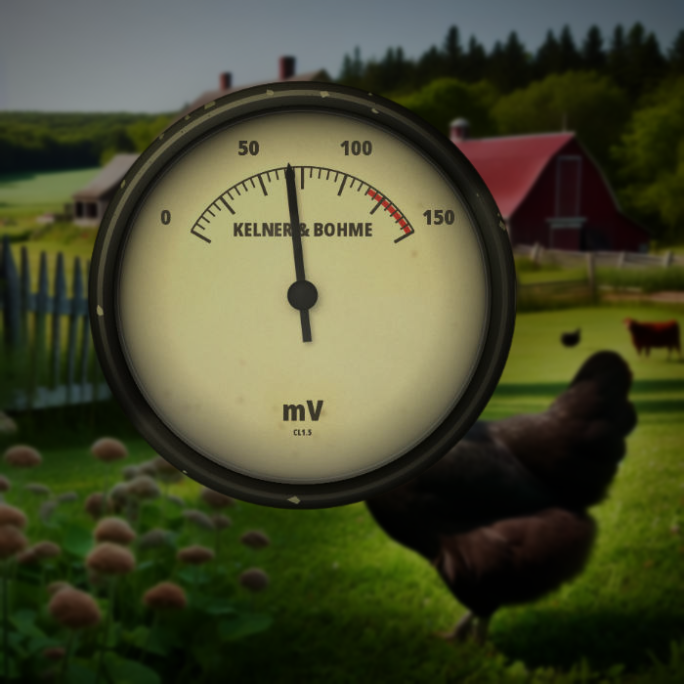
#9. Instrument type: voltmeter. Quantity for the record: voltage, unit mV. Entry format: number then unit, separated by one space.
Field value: 67.5 mV
